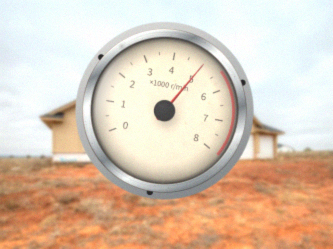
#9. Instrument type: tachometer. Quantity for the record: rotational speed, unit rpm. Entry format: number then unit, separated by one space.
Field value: 5000 rpm
